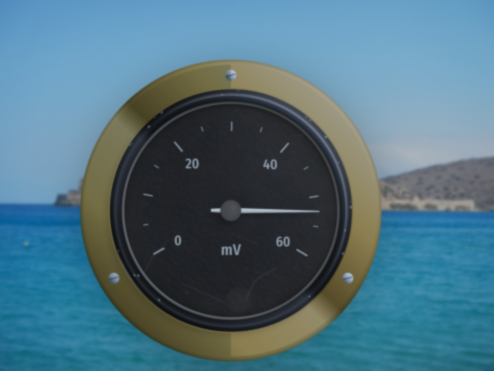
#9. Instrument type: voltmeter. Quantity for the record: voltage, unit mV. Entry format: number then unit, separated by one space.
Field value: 52.5 mV
